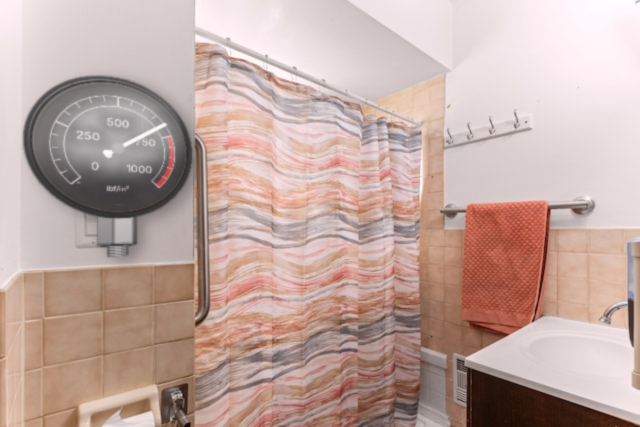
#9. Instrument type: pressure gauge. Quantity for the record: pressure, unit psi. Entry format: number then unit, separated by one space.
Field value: 700 psi
